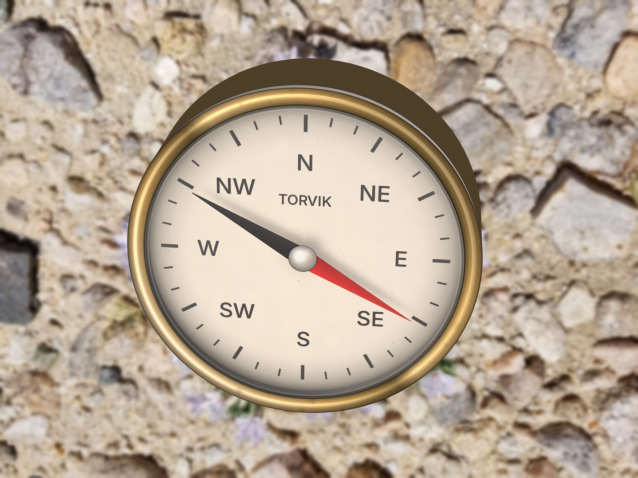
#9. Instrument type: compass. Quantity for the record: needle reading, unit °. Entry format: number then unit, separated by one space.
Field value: 120 °
